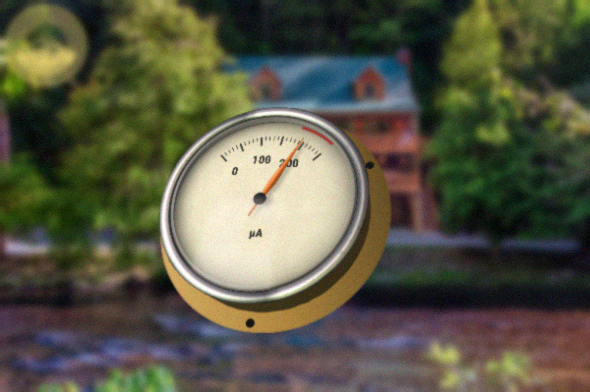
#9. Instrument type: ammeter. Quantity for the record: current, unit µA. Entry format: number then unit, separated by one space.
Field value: 200 µA
